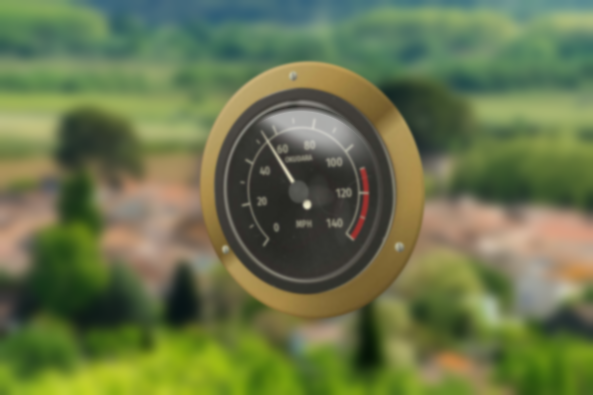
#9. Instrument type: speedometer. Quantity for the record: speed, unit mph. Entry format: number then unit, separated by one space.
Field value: 55 mph
